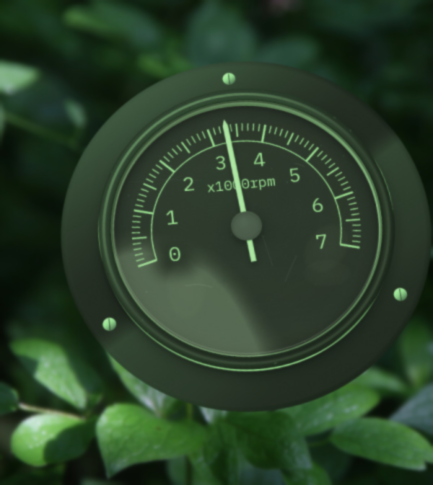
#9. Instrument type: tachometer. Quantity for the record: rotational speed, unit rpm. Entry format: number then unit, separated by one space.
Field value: 3300 rpm
